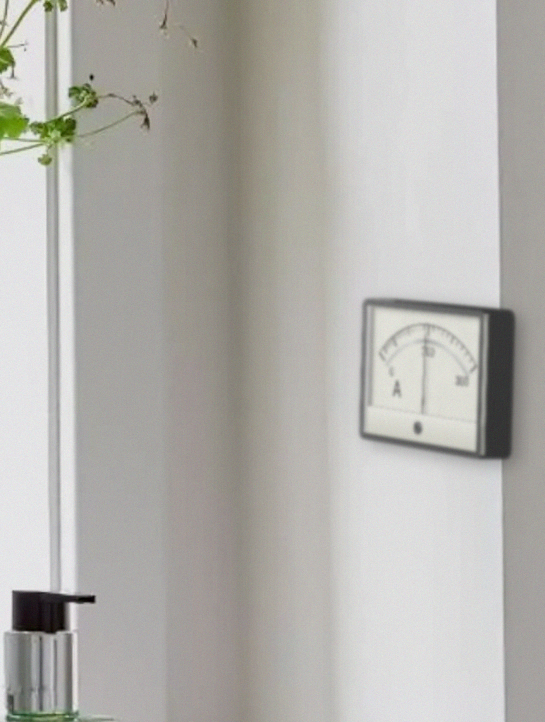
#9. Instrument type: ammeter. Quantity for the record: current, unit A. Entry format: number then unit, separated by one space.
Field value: 200 A
